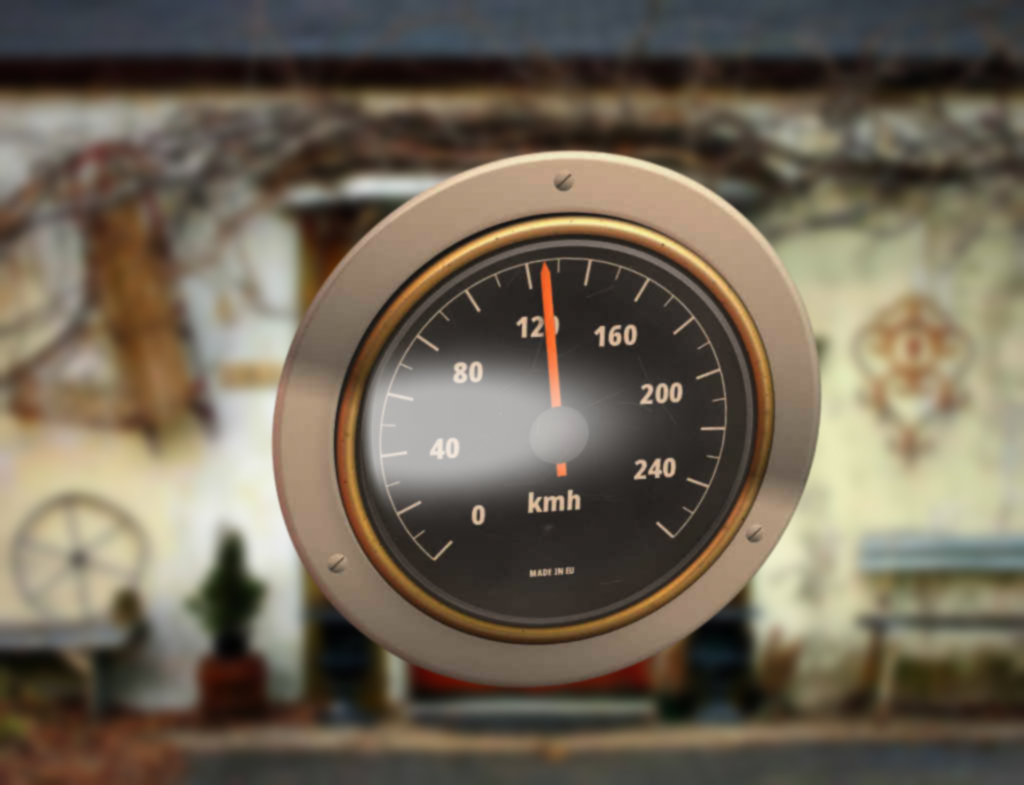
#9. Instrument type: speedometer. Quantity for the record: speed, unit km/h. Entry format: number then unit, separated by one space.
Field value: 125 km/h
